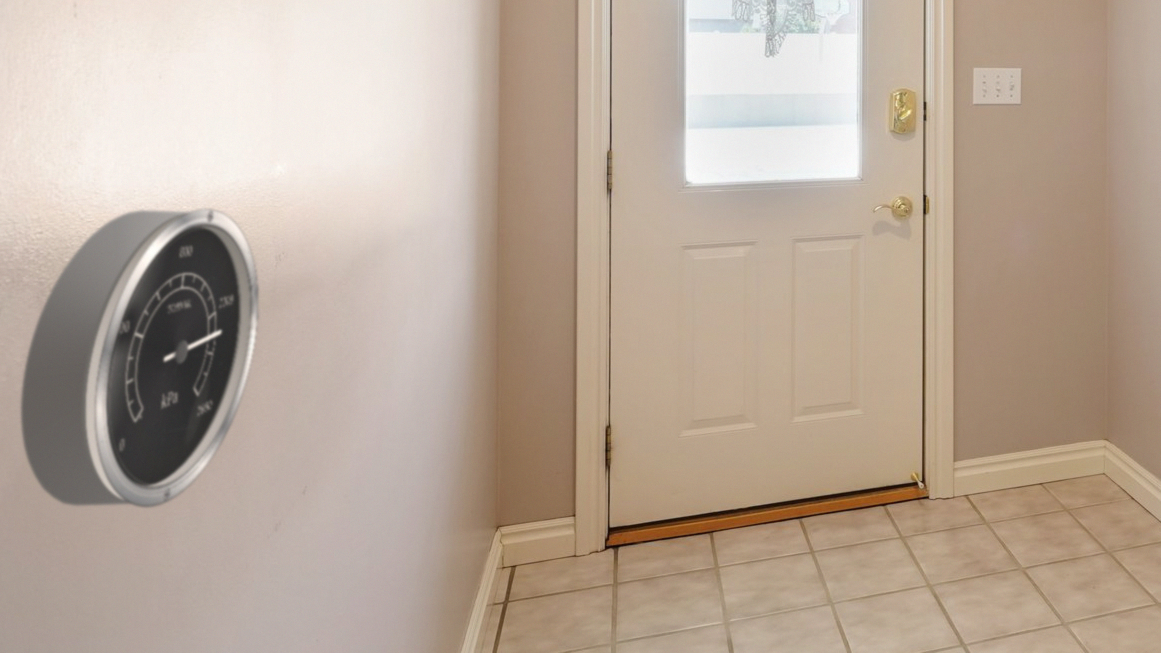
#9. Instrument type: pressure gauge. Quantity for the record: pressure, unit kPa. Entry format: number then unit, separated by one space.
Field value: 1300 kPa
